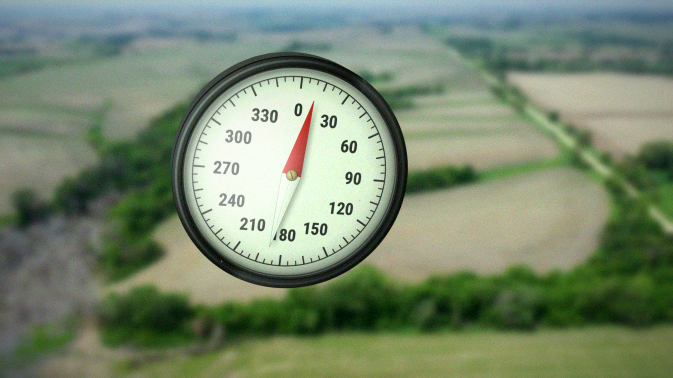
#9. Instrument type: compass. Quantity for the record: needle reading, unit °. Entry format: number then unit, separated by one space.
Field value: 10 °
